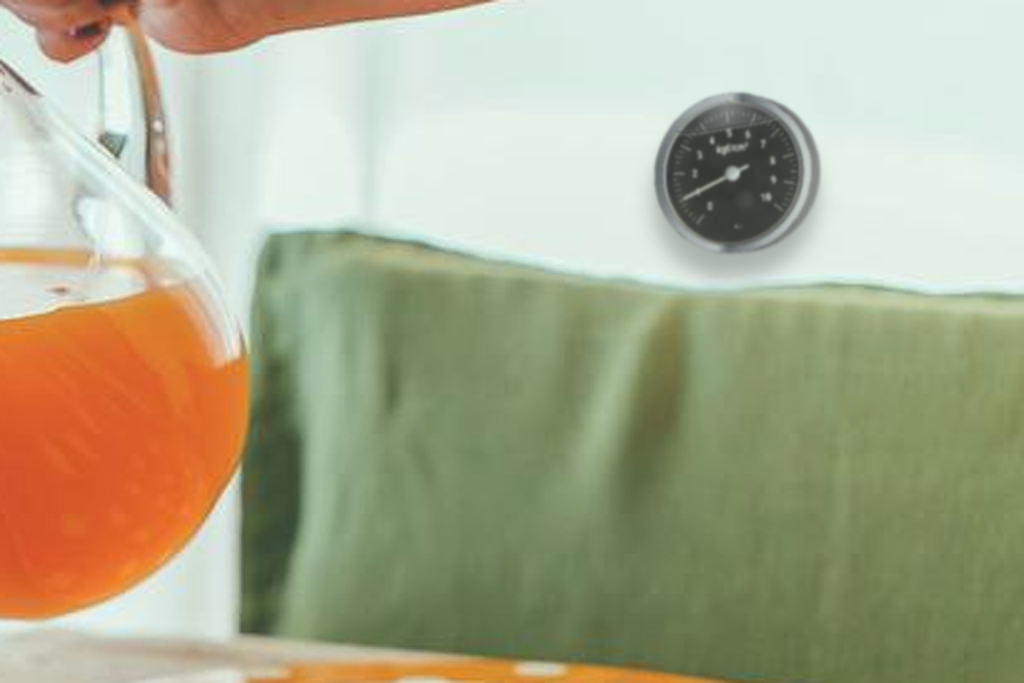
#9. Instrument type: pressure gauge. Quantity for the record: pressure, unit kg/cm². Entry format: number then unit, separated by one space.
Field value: 1 kg/cm²
